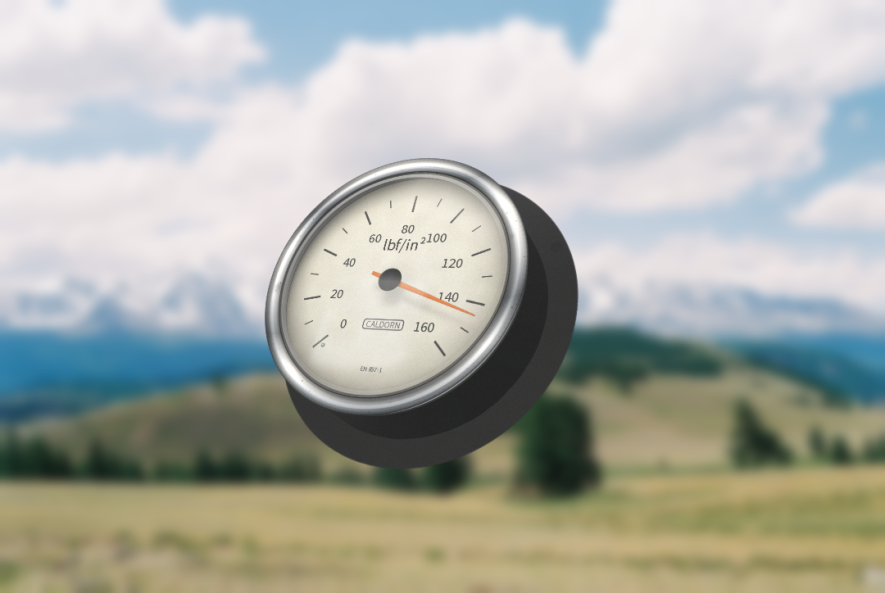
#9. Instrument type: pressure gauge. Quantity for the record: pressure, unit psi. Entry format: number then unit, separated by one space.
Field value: 145 psi
